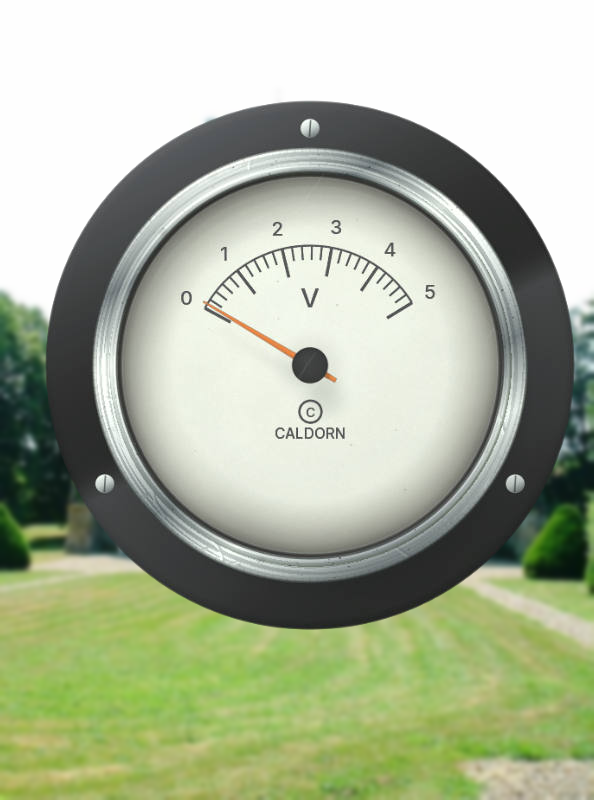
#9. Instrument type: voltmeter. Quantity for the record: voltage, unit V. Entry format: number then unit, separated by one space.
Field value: 0.1 V
